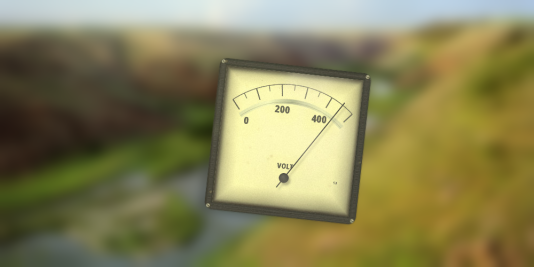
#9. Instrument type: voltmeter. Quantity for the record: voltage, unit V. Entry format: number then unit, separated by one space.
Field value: 450 V
